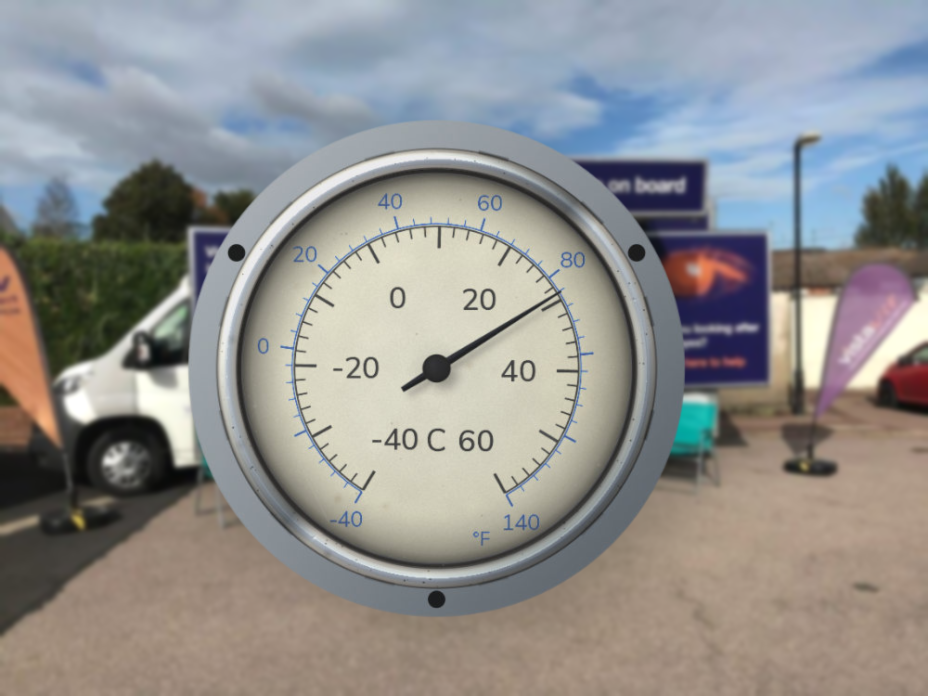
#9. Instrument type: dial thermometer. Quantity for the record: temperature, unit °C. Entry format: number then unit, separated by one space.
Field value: 29 °C
